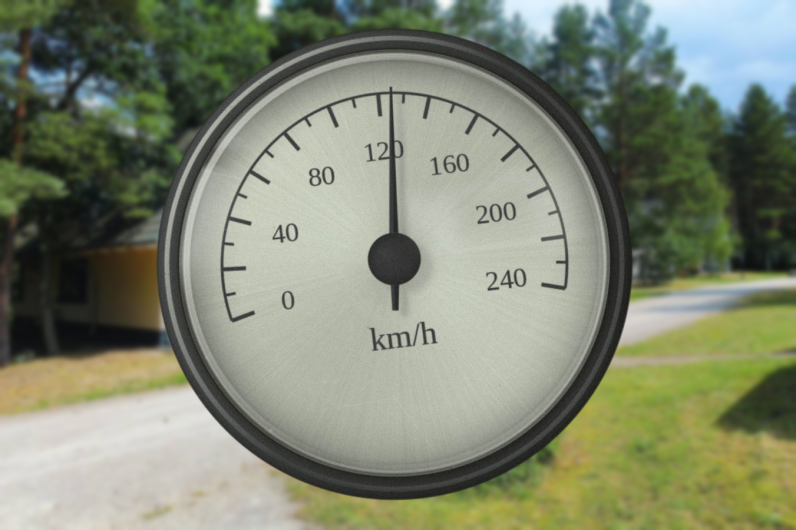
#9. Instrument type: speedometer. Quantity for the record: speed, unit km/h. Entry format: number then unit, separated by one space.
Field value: 125 km/h
